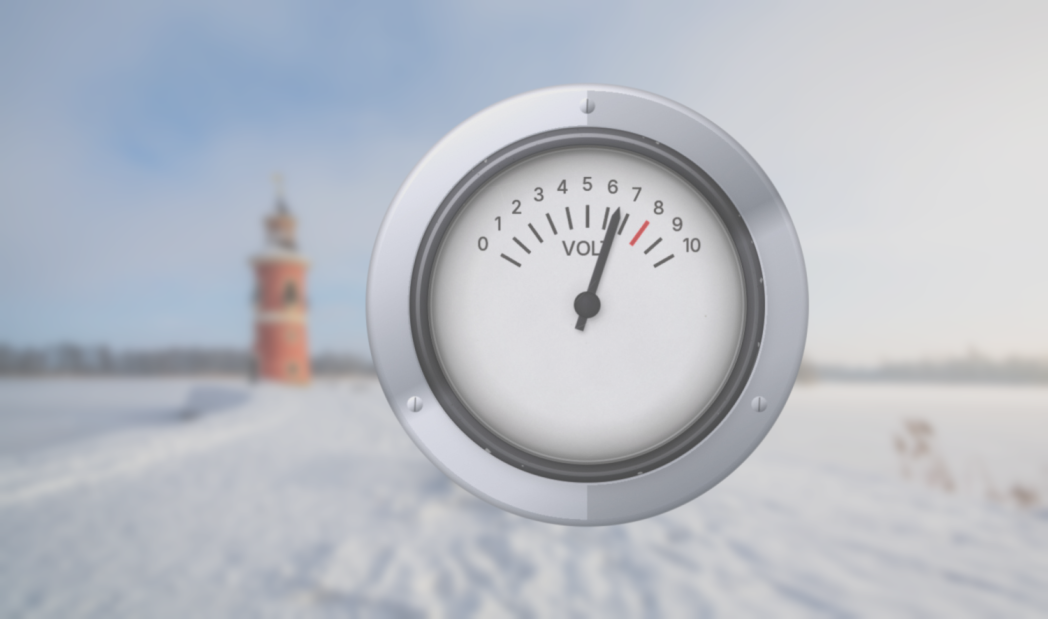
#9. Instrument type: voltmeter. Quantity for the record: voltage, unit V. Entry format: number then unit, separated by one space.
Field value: 6.5 V
